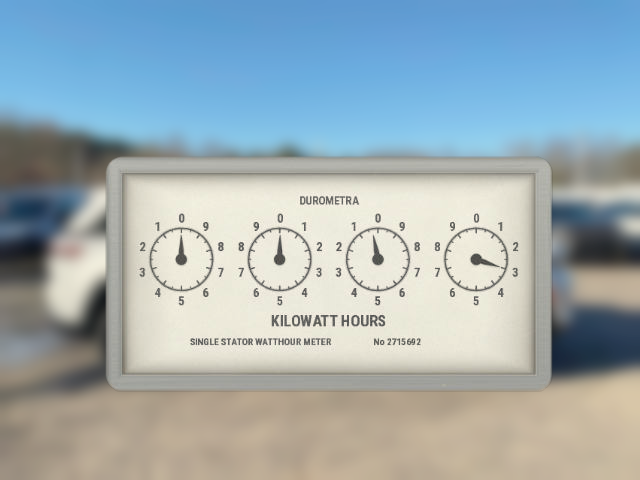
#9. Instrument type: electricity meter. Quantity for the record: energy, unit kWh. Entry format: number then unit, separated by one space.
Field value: 3 kWh
